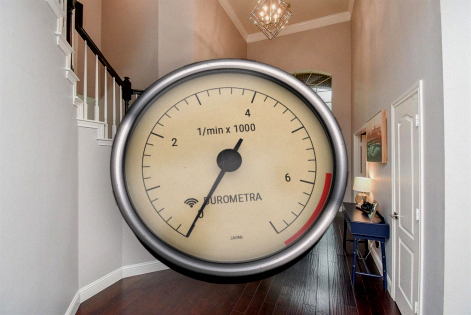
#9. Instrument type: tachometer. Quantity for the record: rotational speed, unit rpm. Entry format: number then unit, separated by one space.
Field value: 0 rpm
